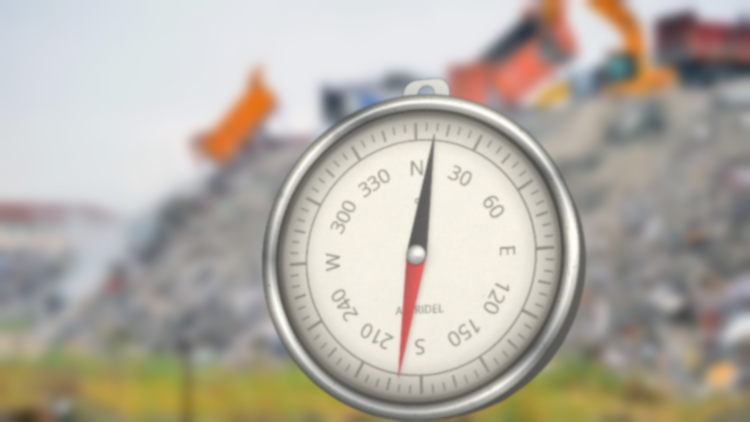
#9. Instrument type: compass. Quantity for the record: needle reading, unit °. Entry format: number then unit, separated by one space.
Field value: 190 °
